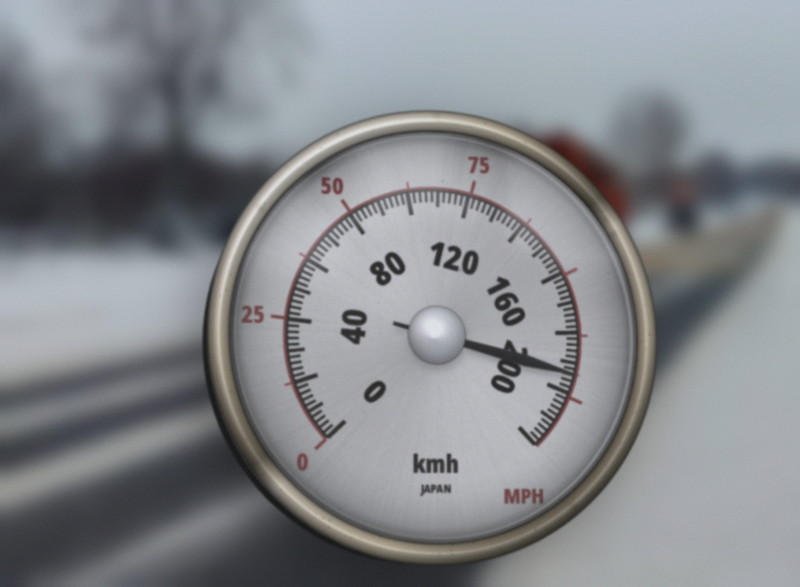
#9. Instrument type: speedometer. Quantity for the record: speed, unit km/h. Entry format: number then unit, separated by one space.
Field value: 194 km/h
